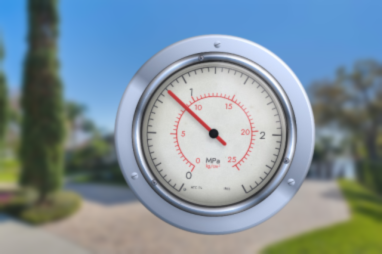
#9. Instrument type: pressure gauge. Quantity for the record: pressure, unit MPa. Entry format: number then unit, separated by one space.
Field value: 0.85 MPa
